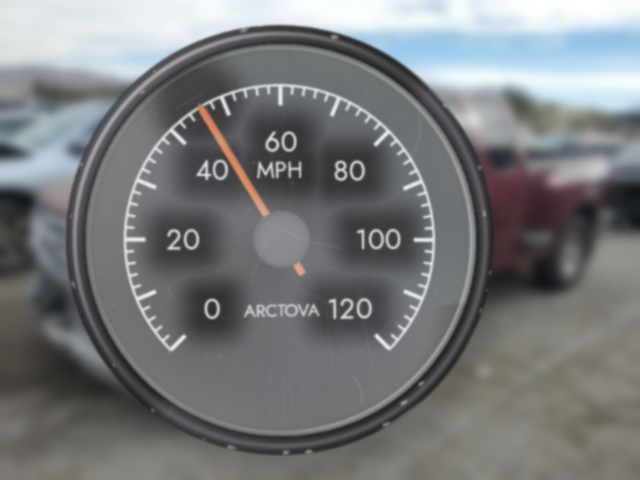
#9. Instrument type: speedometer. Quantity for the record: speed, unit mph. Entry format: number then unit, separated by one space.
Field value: 46 mph
